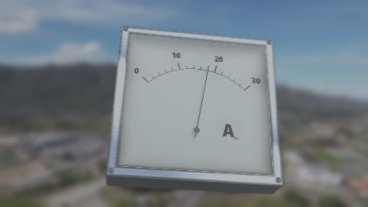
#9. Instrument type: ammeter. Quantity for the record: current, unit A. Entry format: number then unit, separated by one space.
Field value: 18 A
